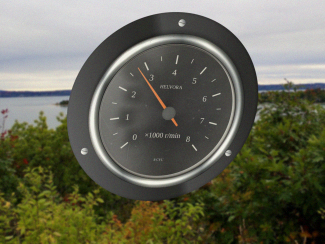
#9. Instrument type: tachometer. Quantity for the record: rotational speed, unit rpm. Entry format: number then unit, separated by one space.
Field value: 2750 rpm
